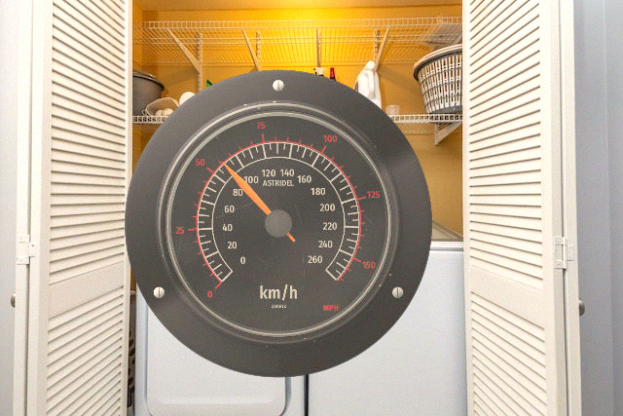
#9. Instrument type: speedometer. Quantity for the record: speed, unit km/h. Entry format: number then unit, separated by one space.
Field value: 90 km/h
